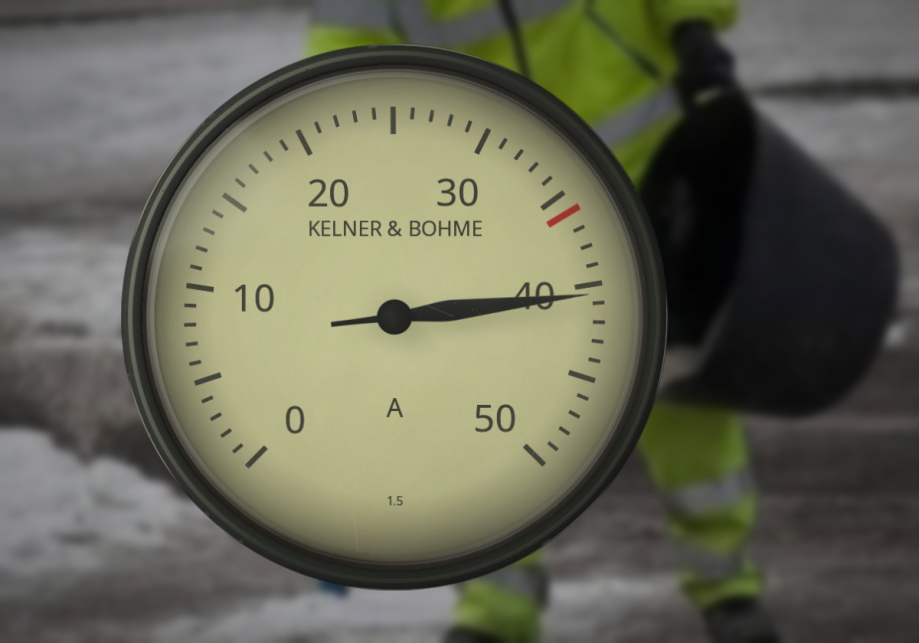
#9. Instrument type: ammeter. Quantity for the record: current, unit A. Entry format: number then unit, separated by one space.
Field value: 40.5 A
